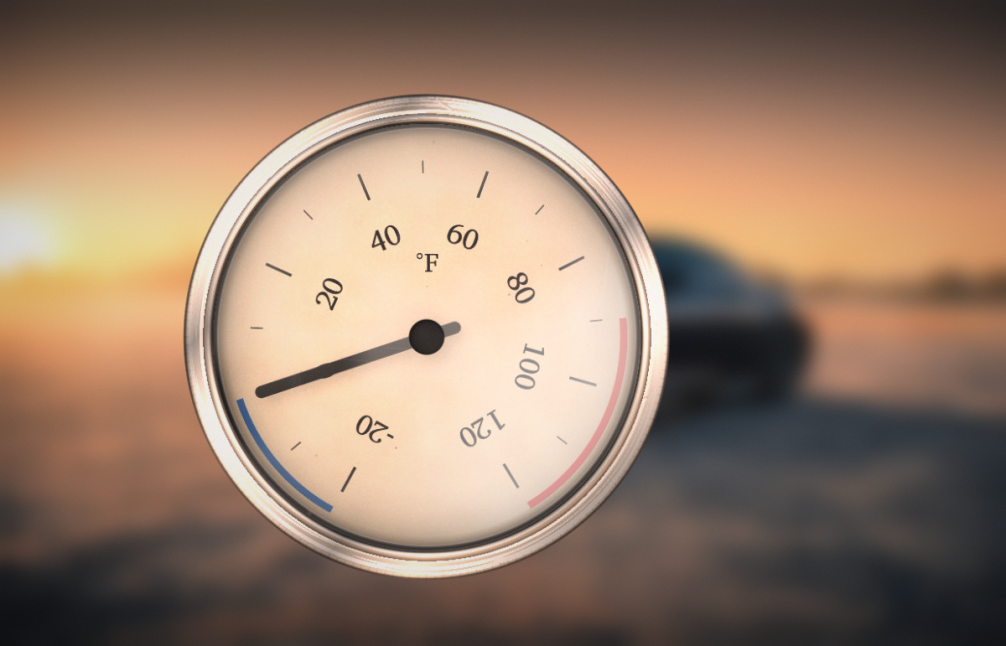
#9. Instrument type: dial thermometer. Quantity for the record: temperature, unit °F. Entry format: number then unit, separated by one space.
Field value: 0 °F
